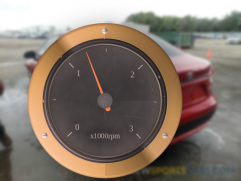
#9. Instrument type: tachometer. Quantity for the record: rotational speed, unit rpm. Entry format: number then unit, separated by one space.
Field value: 1250 rpm
